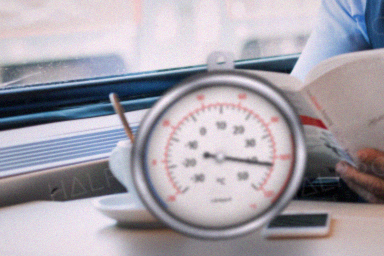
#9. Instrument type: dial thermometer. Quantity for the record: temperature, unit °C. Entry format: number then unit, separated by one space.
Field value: 40 °C
